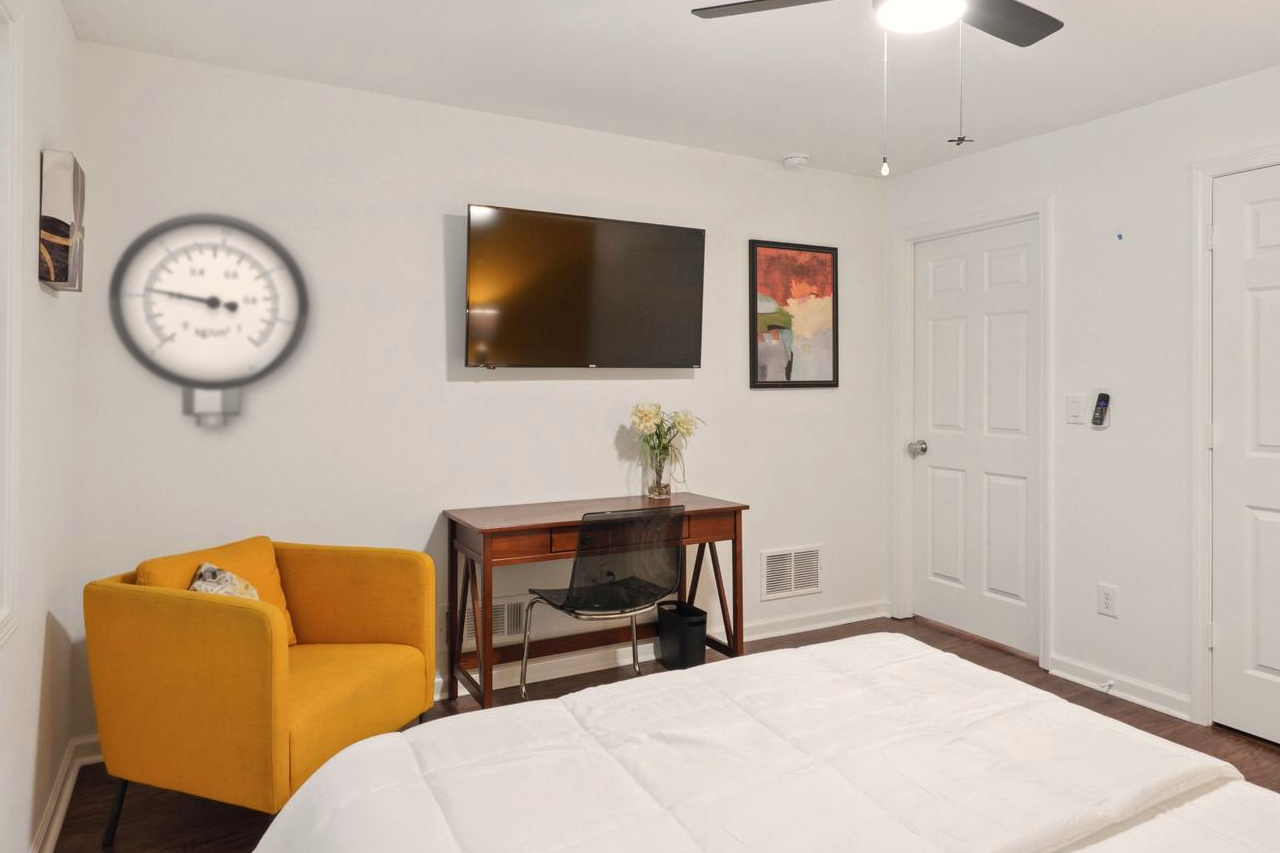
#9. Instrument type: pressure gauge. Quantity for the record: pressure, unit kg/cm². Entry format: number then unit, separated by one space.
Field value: 0.2 kg/cm²
